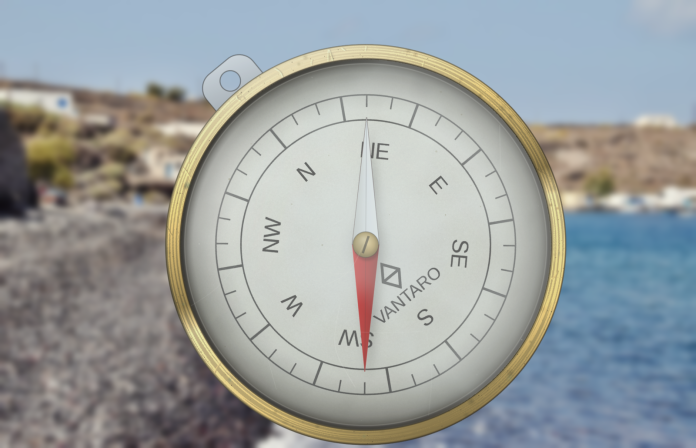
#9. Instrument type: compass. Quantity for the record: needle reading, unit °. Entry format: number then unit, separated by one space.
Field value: 220 °
